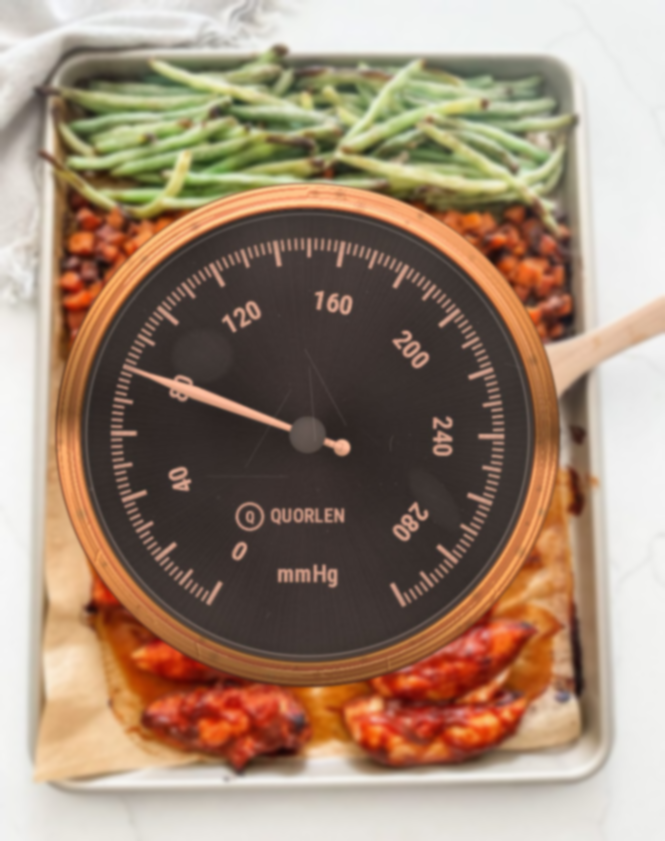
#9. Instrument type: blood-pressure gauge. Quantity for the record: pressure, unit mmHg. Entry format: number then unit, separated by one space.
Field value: 80 mmHg
